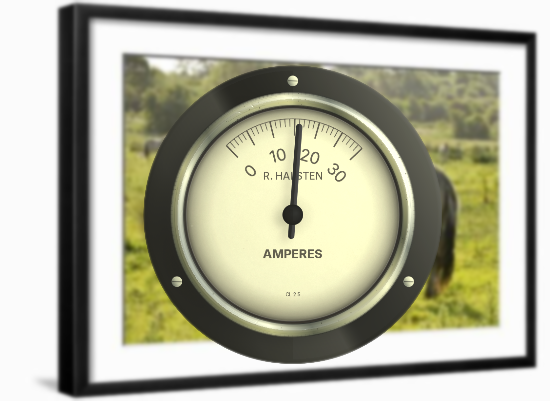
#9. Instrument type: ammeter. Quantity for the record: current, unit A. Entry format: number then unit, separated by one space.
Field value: 16 A
